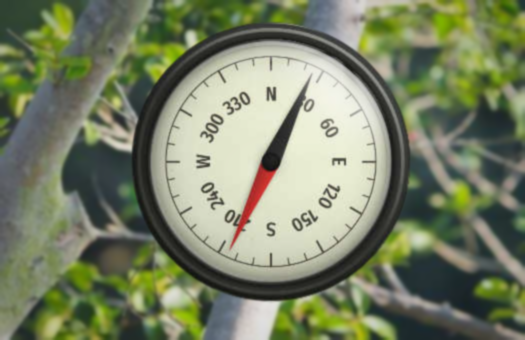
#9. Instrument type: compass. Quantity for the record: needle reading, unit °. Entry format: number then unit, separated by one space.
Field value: 205 °
